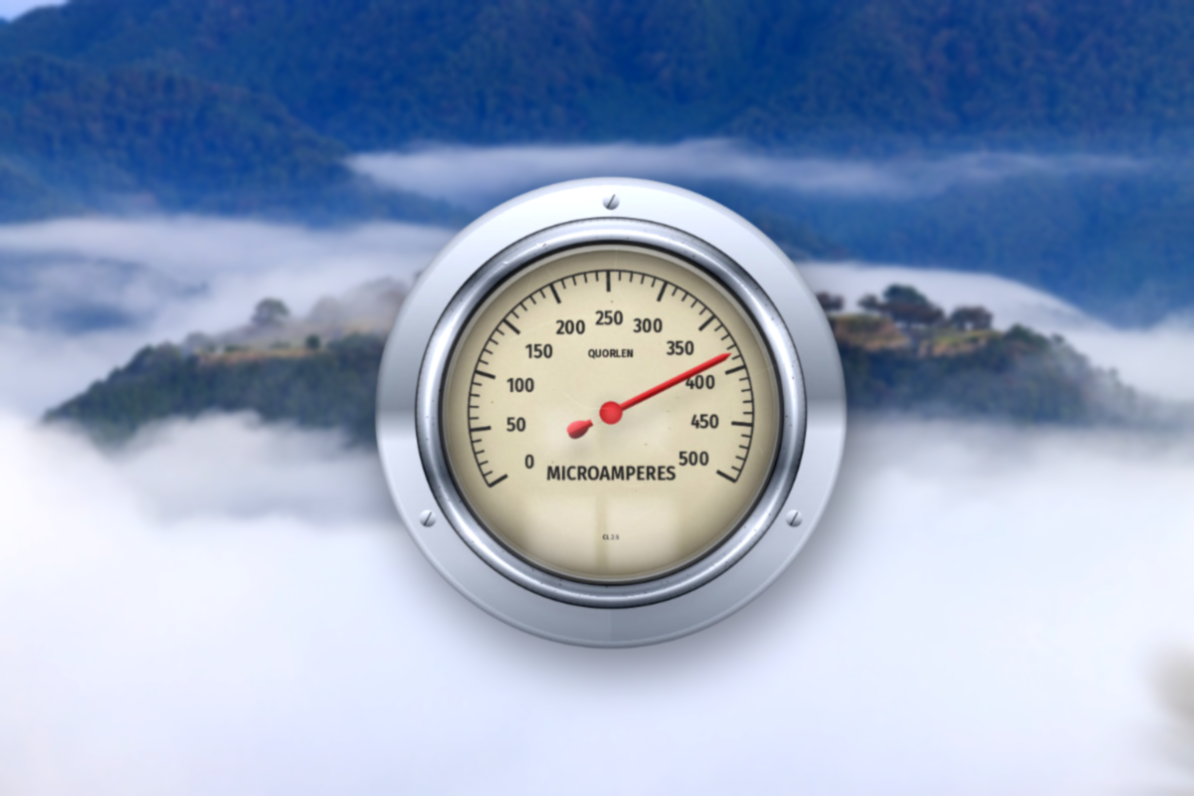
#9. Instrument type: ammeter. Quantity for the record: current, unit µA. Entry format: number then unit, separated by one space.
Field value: 385 µA
